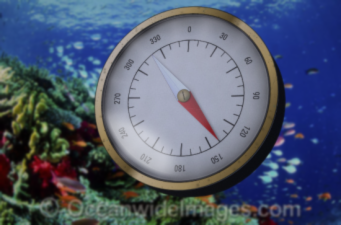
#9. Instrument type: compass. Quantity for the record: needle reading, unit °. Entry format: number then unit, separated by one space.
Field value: 140 °
